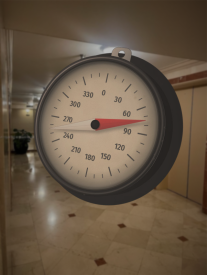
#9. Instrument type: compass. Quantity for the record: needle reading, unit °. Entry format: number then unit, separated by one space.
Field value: 75 °
